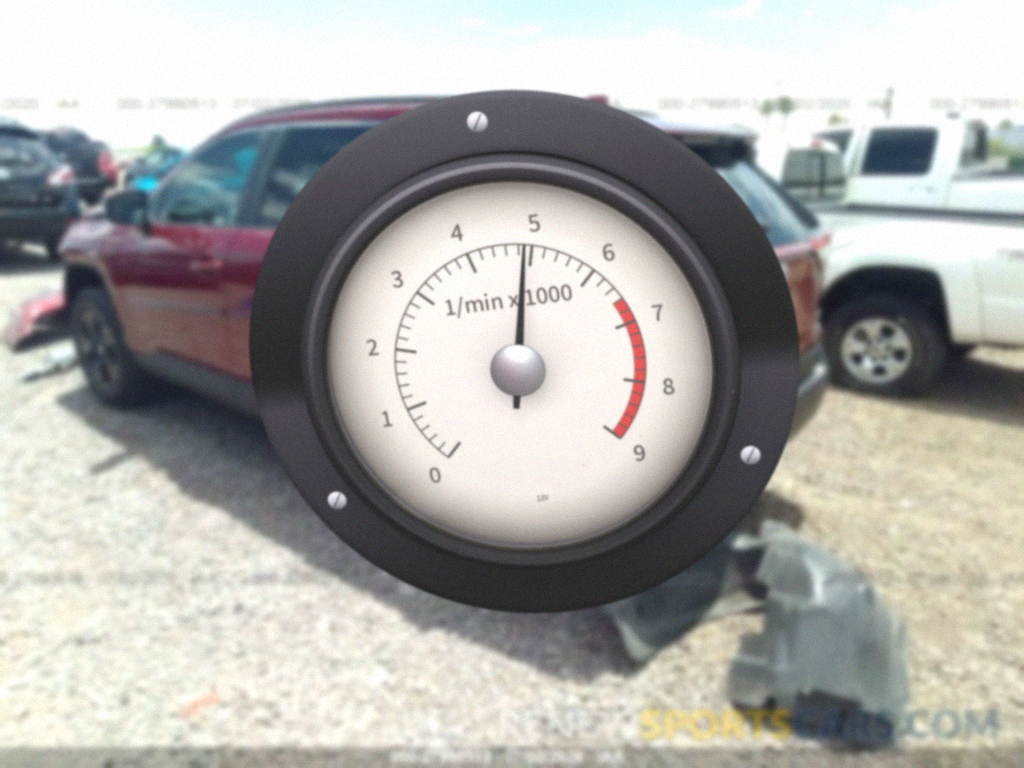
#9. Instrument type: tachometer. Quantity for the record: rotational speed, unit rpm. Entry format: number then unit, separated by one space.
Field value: 4900 rpm
